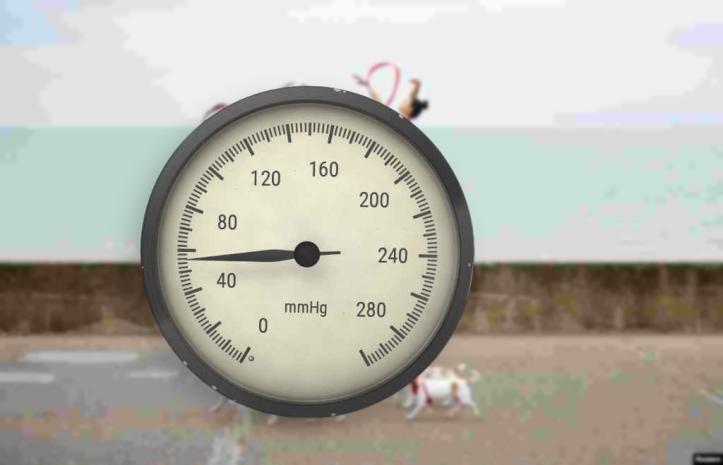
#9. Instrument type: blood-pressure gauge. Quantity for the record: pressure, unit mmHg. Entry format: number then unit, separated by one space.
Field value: 56 mmHg
